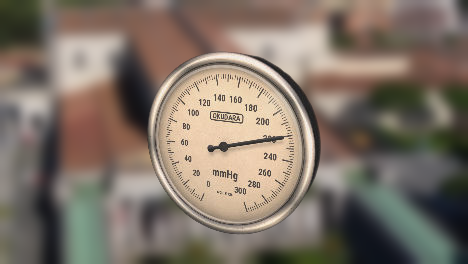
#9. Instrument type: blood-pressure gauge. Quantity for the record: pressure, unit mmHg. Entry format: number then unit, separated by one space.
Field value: 220 mmHg
